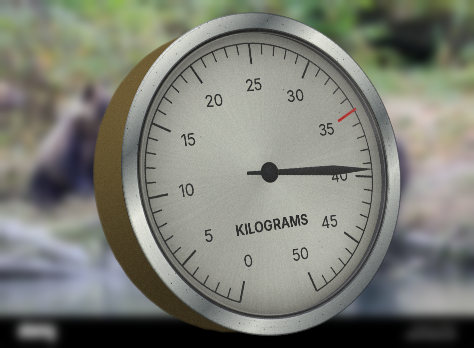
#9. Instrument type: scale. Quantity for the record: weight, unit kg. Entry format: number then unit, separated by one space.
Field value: 39.5 kg
